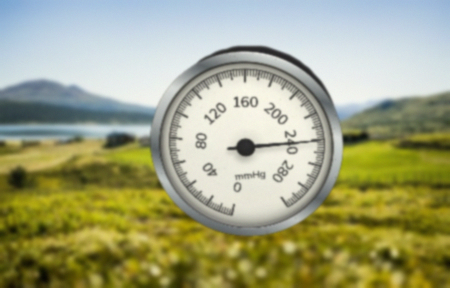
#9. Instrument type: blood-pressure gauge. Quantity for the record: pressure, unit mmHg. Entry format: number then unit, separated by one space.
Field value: 240 mmHg
